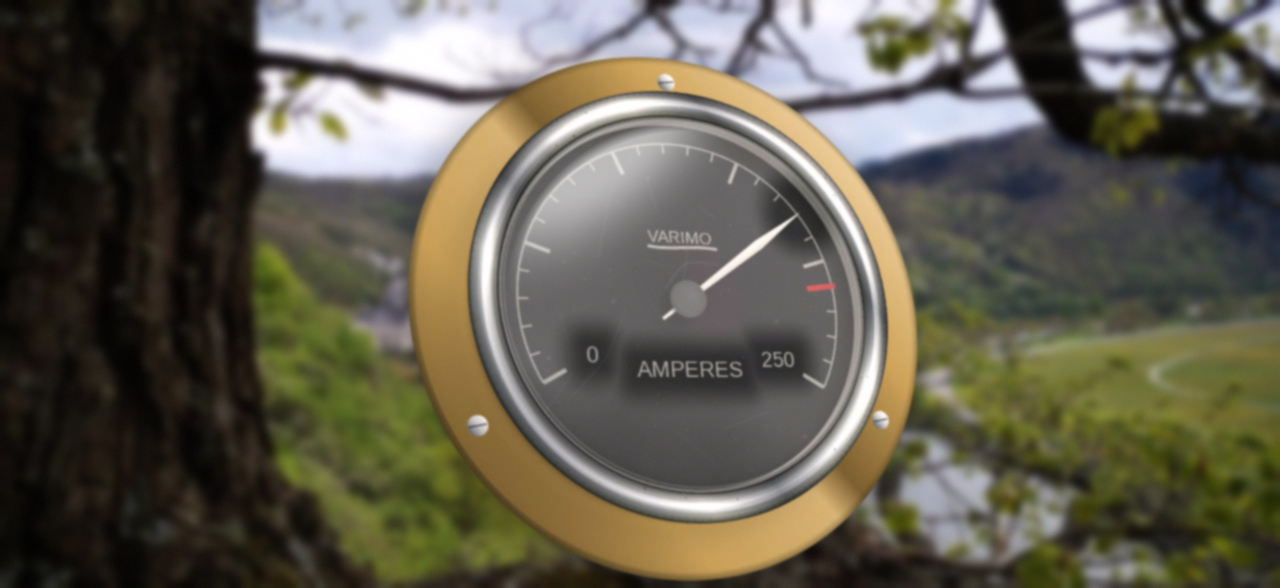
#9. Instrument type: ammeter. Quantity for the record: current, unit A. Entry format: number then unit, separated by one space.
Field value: 180 A
